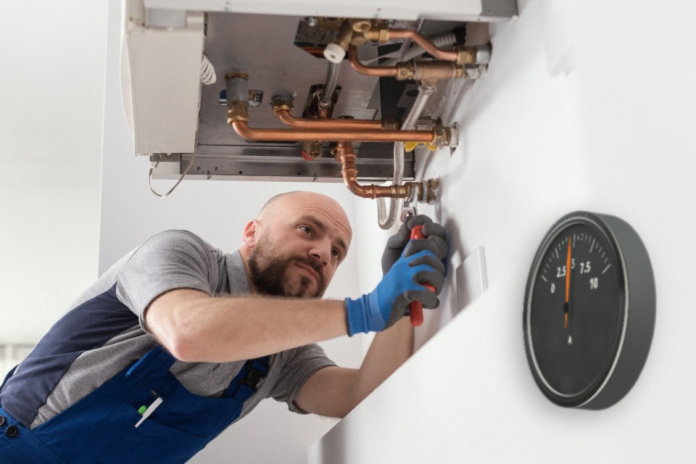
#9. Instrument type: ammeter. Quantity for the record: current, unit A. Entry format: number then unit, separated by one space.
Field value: 5 A
